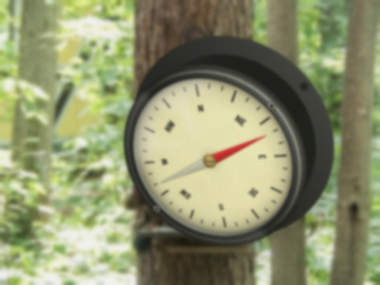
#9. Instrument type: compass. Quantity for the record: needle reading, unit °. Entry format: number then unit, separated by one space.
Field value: 70 °
